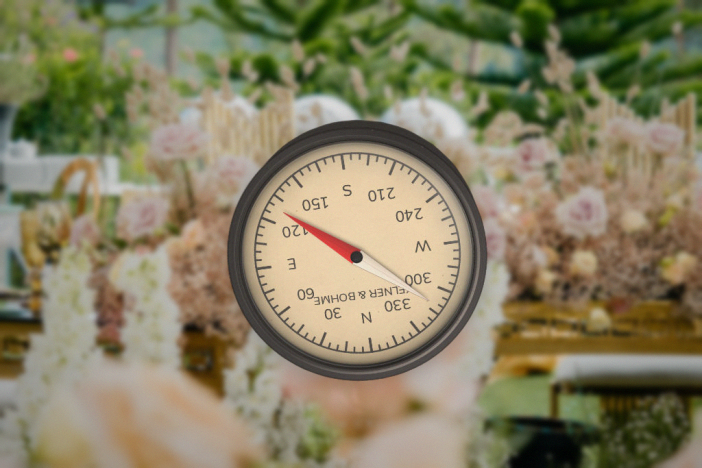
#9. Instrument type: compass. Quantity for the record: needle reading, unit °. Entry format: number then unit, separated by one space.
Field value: 130 °
